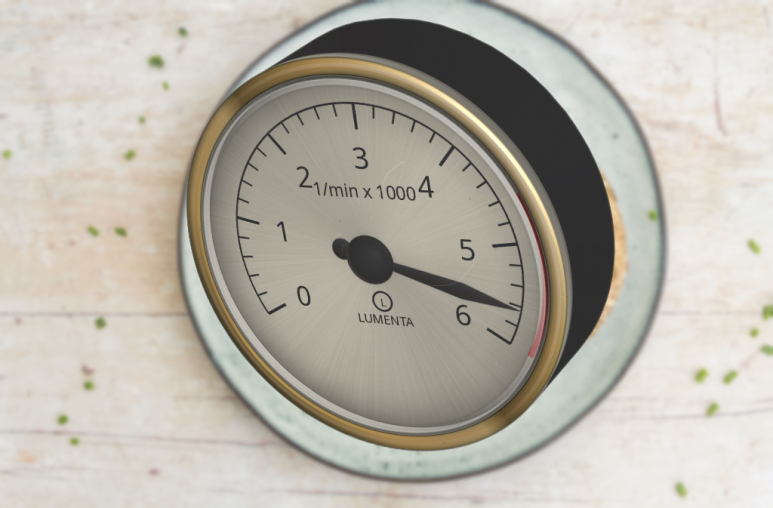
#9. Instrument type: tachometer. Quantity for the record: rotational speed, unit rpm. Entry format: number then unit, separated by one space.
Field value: 5600 rpm
